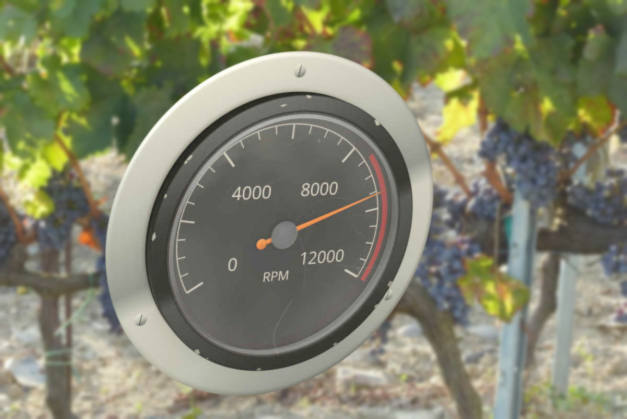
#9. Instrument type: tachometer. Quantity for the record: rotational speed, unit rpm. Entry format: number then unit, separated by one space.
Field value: 9500 rpm
